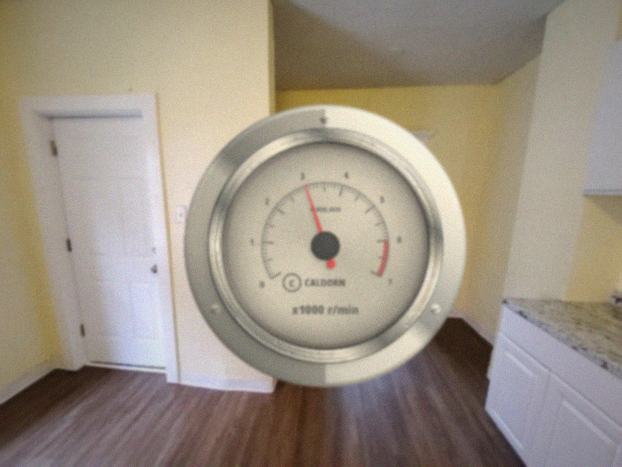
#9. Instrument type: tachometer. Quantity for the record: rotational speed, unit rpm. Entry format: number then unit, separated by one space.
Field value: 3000 rpm
